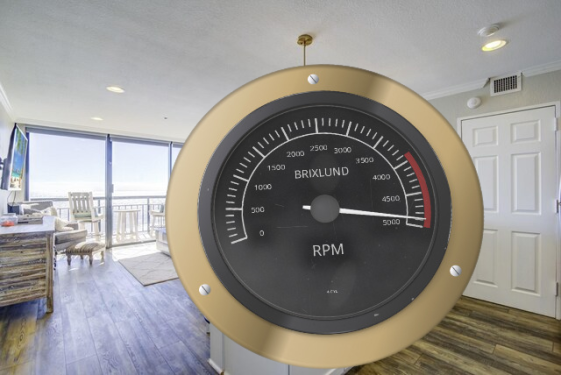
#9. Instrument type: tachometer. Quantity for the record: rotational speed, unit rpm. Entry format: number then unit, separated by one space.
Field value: 4900 rpm
